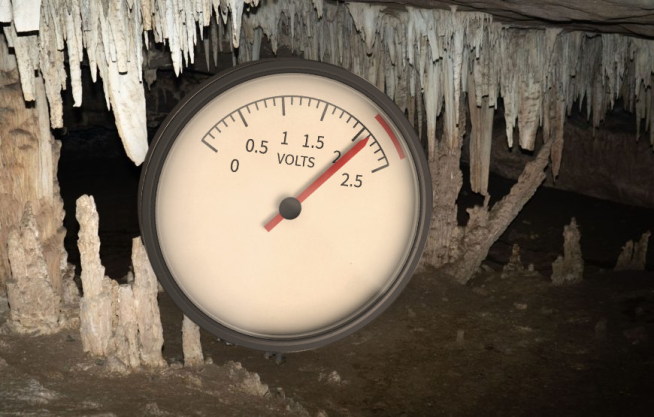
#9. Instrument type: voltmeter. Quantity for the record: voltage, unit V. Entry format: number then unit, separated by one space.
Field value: 2.1 V
